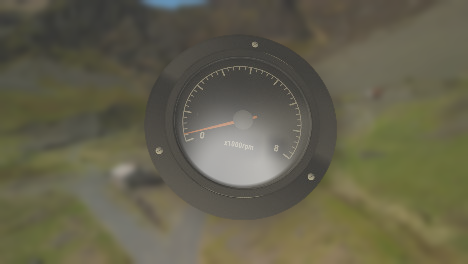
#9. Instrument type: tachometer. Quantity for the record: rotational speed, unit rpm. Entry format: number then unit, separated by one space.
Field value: 200 rpm
